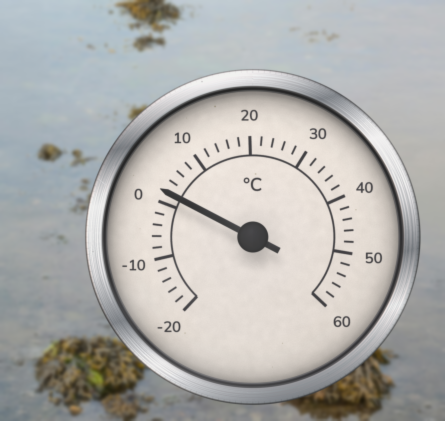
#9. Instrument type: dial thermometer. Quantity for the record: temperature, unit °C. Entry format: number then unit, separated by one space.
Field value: 2 °C
